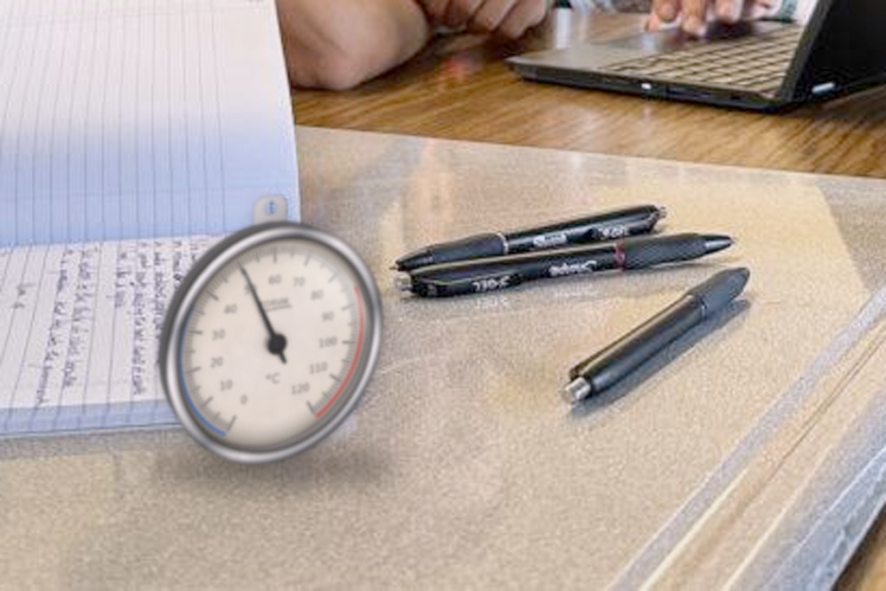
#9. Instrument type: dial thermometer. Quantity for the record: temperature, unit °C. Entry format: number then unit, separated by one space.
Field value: 50 °C
